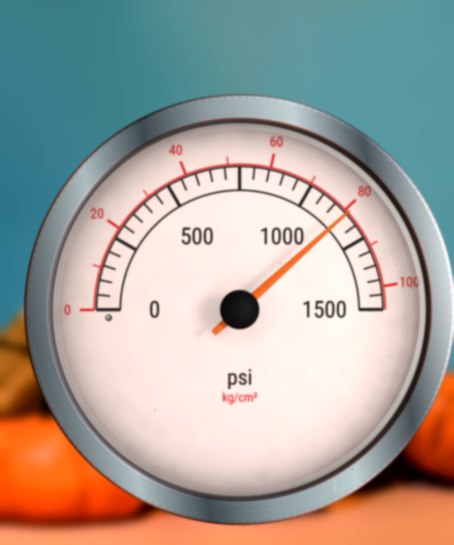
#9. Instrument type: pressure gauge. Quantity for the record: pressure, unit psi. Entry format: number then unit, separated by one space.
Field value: 1150 psi
